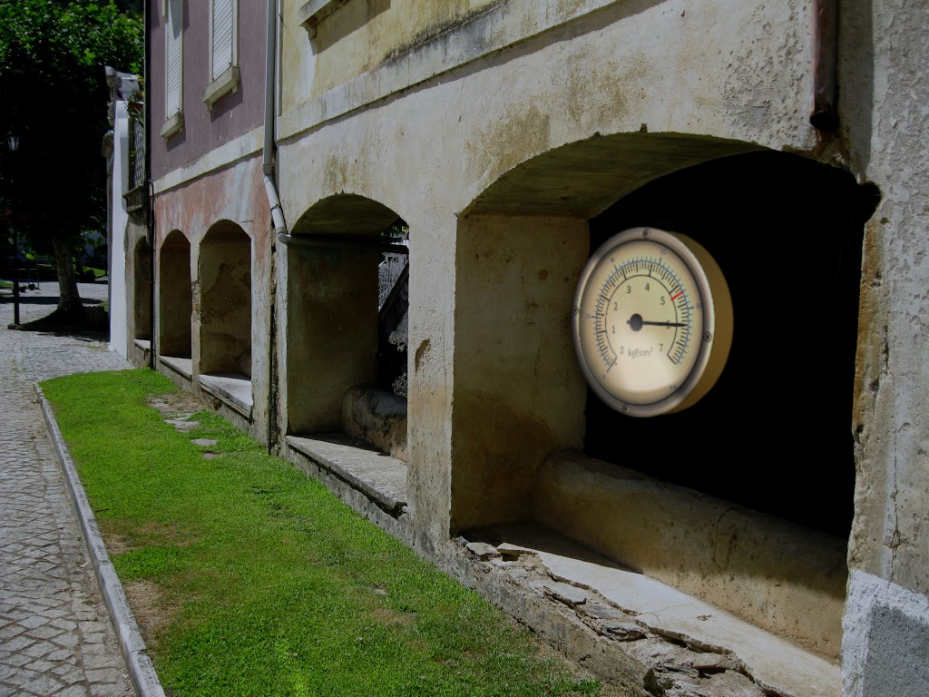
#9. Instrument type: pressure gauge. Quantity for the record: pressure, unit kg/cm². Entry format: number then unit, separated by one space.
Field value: 6 kg/cm²
